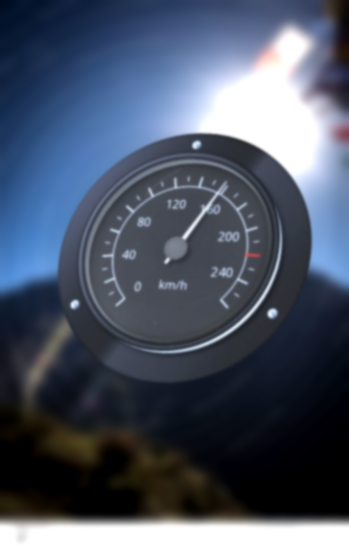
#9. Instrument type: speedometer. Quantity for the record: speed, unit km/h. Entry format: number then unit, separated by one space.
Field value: 160 km/h
